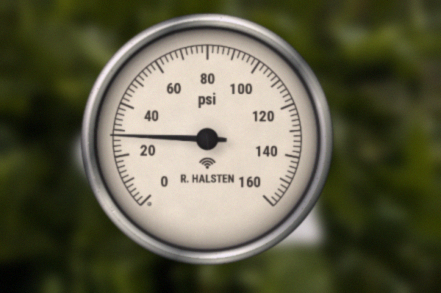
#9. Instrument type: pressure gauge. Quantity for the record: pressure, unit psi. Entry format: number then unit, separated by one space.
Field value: 28 psi
